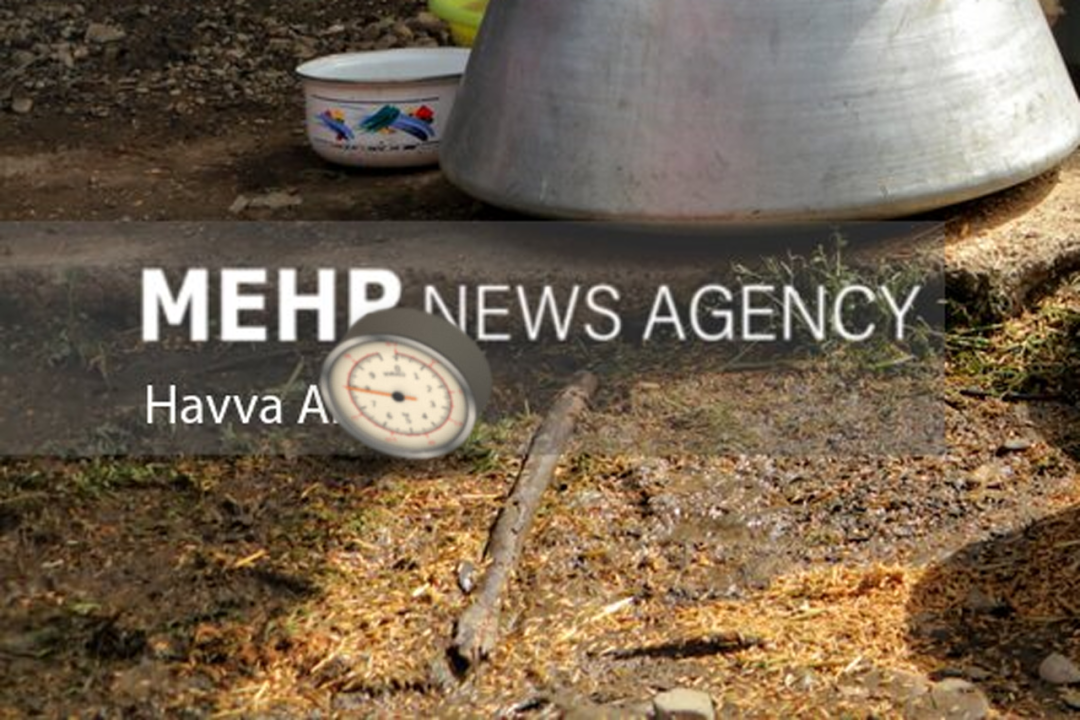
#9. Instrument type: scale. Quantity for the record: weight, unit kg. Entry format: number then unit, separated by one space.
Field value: 8 kg
